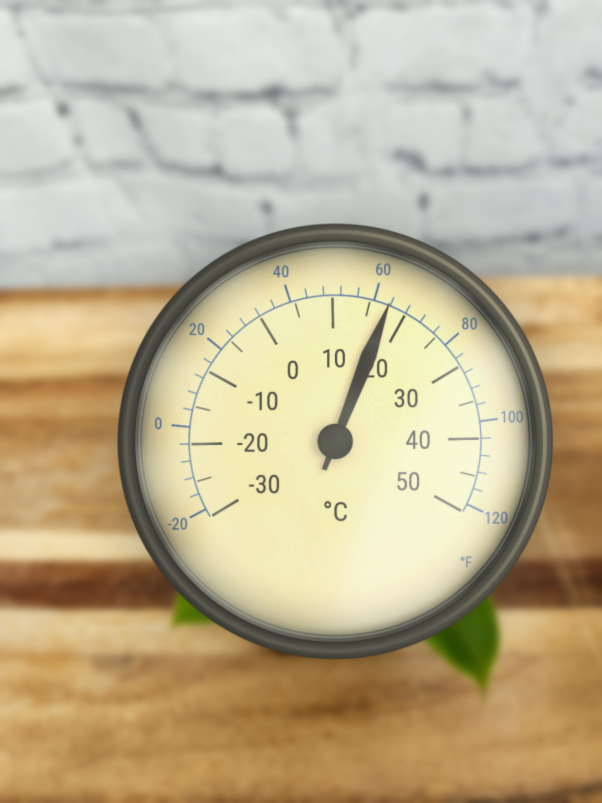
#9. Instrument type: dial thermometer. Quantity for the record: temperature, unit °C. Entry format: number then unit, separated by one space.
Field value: 17.5 °C
